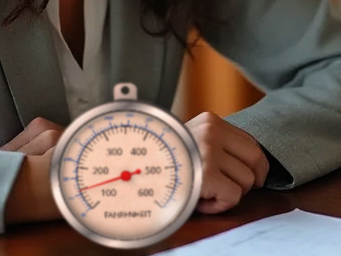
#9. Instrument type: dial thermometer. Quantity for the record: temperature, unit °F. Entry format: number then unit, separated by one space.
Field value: 150 °F
